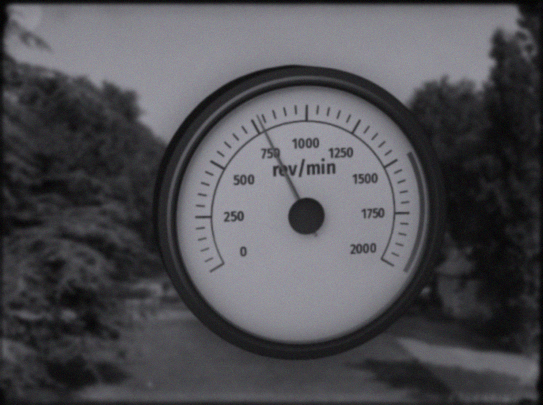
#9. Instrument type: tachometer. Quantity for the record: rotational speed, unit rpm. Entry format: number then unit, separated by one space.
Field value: 775 rpm
